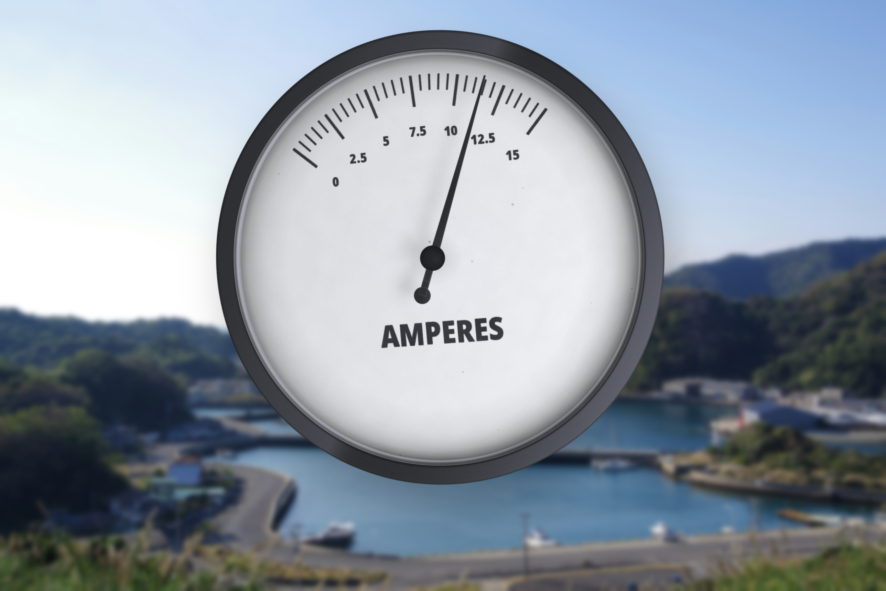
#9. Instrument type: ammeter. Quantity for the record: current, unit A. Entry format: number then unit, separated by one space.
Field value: 11.5 A
